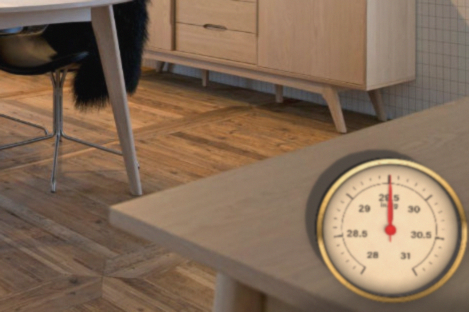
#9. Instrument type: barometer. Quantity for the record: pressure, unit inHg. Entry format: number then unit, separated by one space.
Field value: 29.5 inHg
